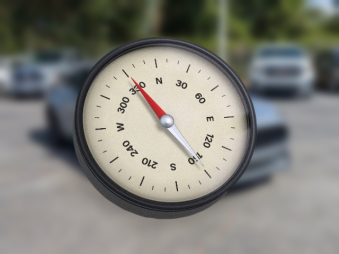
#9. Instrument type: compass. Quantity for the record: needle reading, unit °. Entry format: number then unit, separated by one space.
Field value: 330 °
